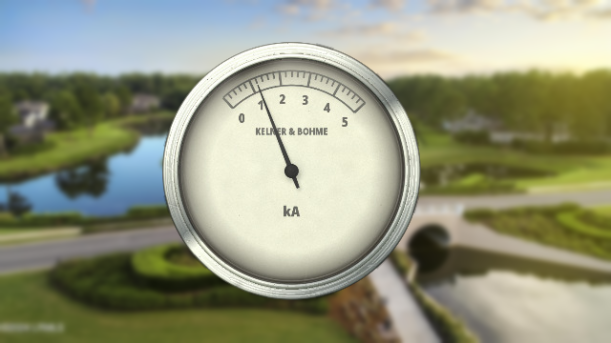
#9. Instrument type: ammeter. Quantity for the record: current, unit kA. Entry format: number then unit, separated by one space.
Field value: 1.2 kA
